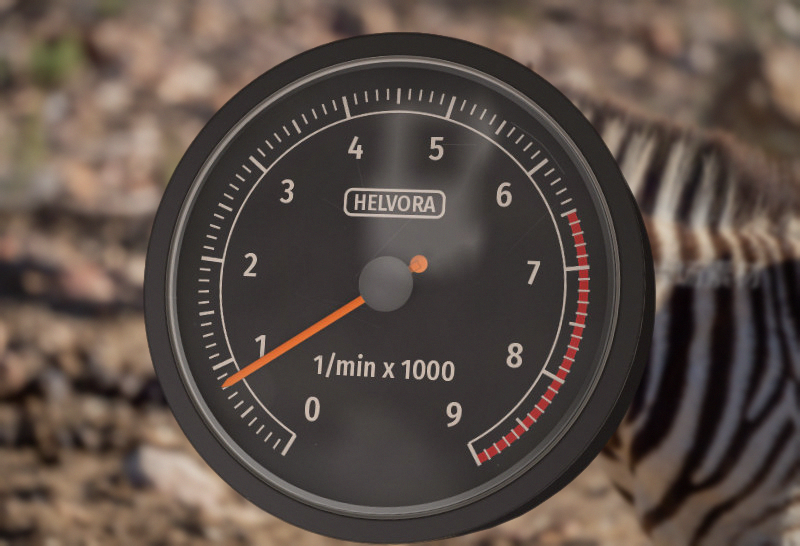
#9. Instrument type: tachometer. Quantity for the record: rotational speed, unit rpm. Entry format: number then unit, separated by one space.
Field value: 800 rpm
